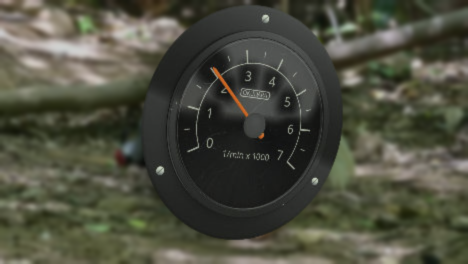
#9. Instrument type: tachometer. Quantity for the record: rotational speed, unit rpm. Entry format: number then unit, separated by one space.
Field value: 2000 rpm
